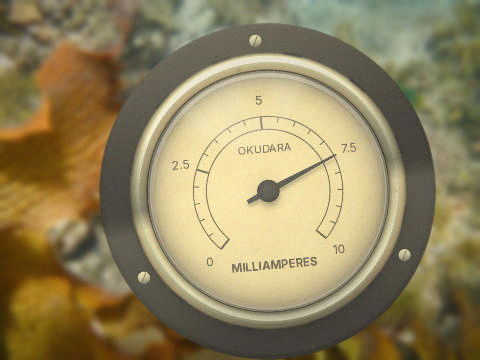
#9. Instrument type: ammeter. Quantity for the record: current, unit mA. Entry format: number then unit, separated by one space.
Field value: 7.5 mA
